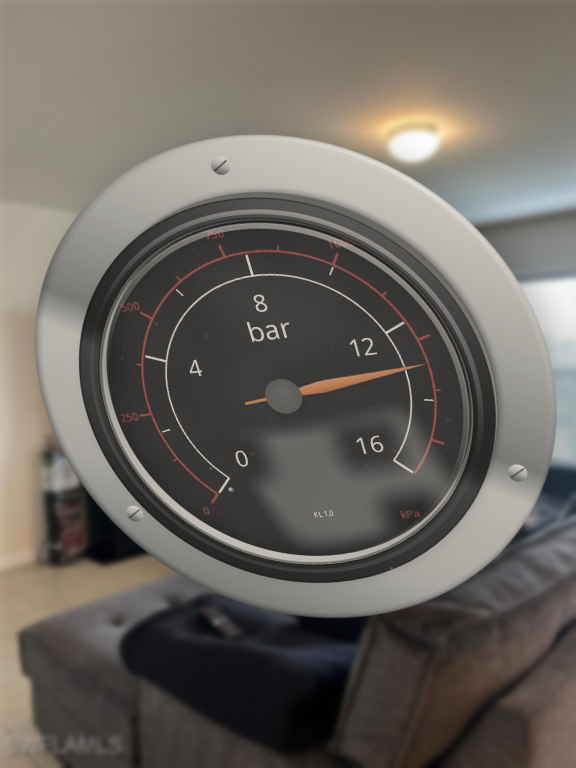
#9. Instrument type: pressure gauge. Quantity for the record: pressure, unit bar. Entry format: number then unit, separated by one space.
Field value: 13 bar
